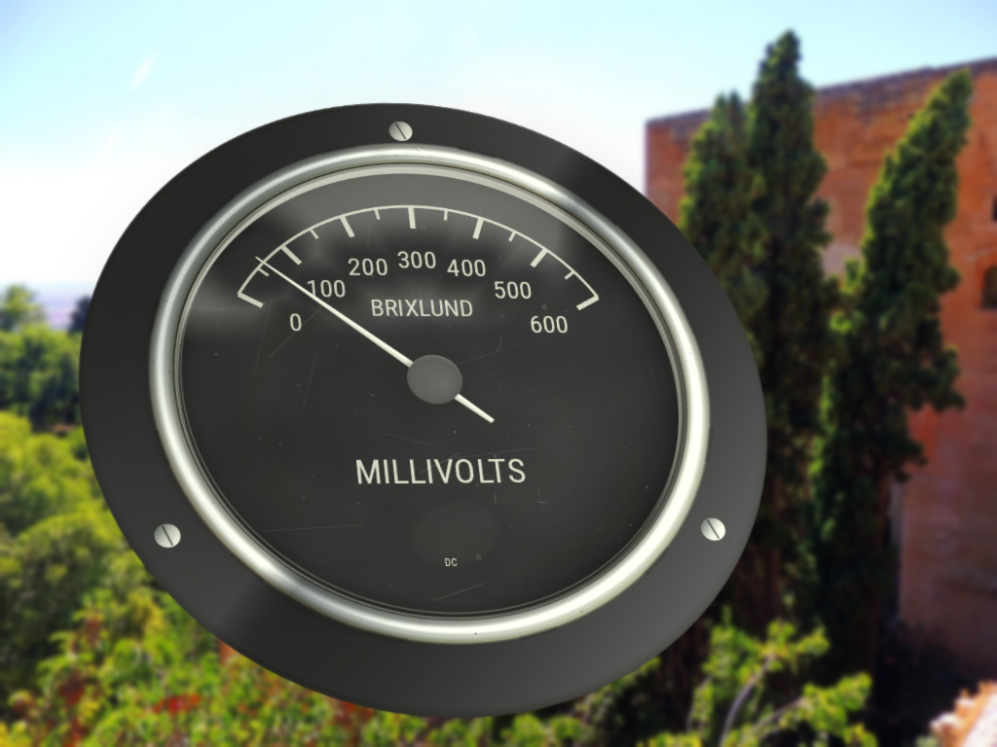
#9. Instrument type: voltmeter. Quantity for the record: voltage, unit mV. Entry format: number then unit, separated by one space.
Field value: 50 mV
